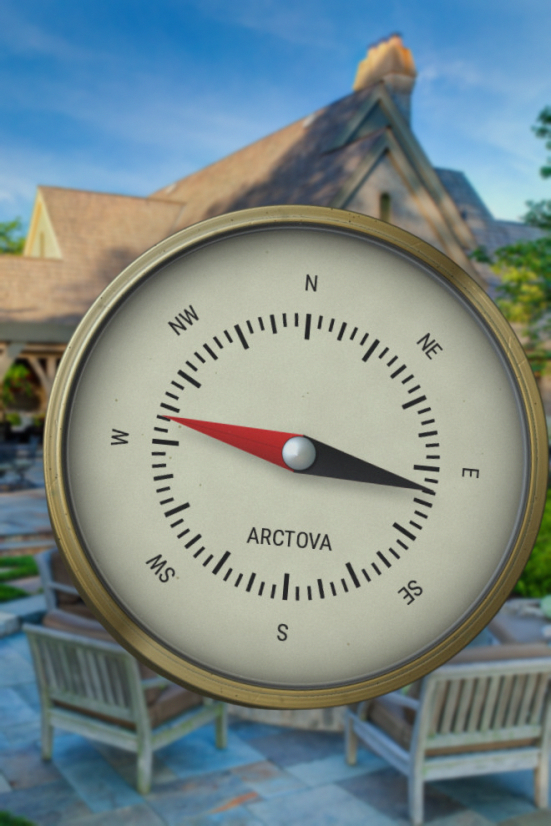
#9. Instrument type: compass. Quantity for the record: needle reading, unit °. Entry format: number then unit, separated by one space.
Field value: 280 °
